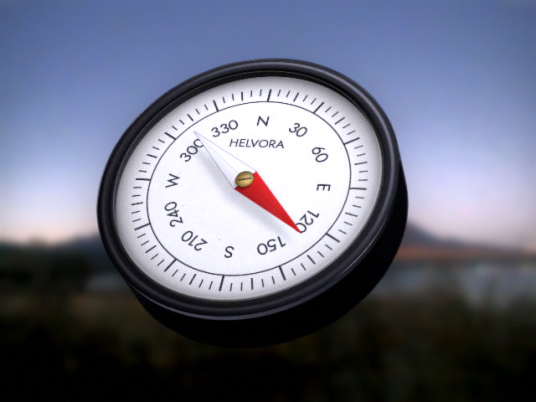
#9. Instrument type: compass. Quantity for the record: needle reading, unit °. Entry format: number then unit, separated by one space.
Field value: 130 °
